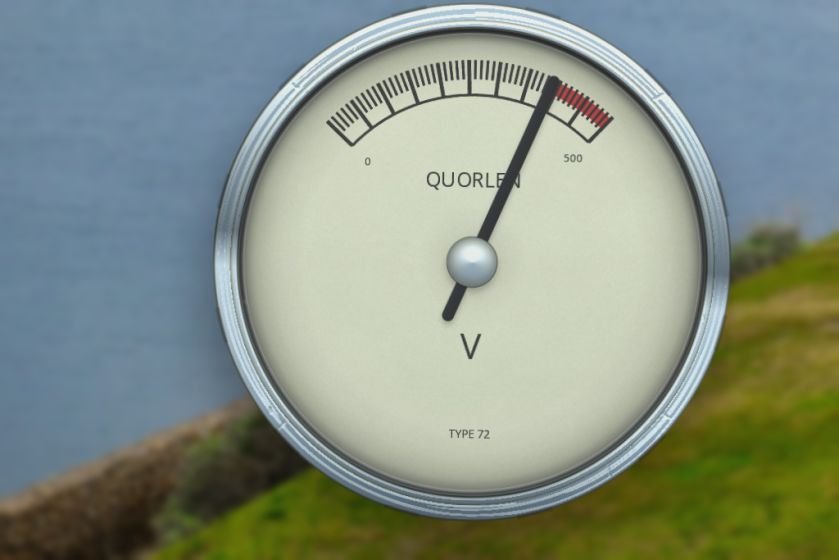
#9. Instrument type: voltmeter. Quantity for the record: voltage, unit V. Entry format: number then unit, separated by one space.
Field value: 390 V
